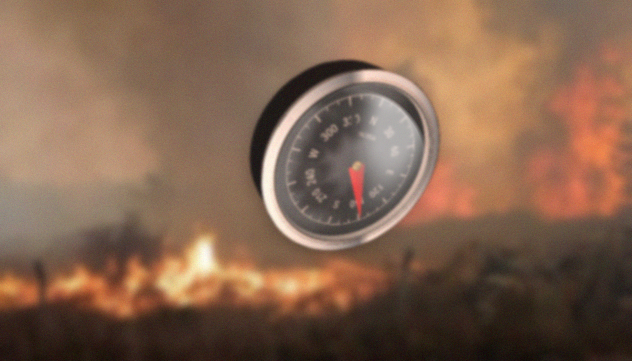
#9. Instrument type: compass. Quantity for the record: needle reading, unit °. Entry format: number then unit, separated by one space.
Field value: 150 °
